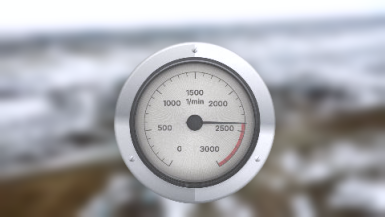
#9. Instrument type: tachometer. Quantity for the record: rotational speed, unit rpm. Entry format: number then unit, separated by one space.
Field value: 2400 rpm
